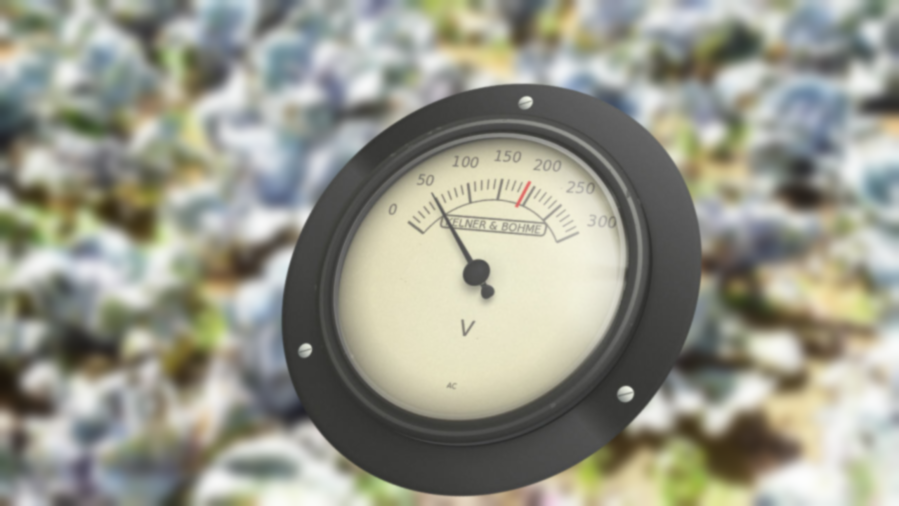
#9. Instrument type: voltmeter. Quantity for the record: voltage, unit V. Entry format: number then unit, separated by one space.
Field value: 50 V
